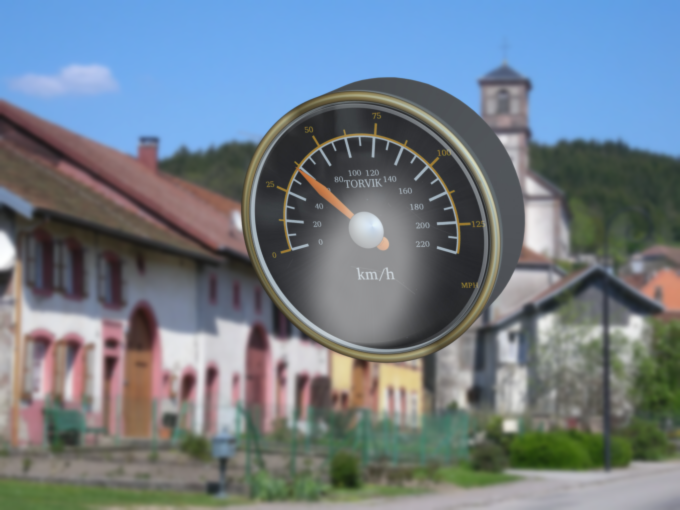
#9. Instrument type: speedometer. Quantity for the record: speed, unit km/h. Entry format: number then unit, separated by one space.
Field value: 60 km/h
